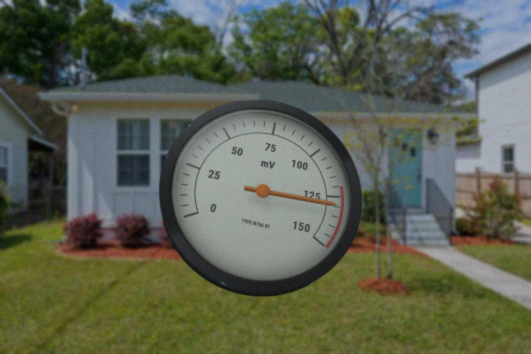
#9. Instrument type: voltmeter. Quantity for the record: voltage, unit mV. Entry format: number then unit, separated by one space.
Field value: 130 mV
